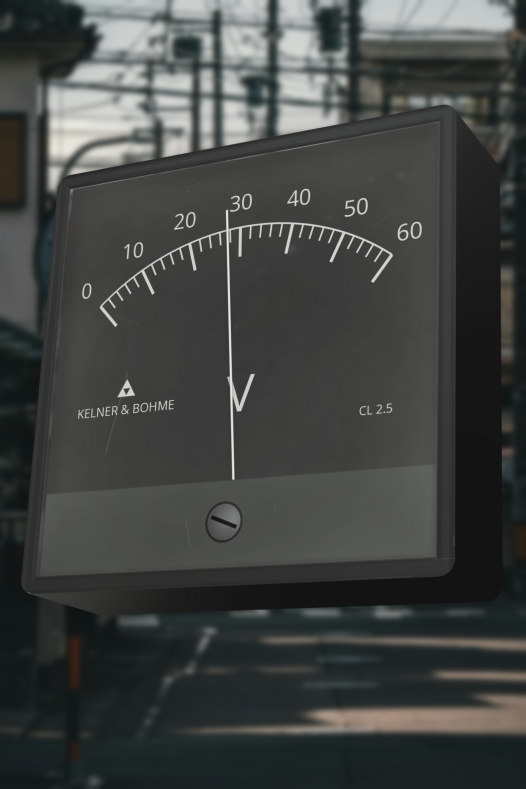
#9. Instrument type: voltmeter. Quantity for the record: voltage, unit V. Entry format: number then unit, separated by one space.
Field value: 28 V
